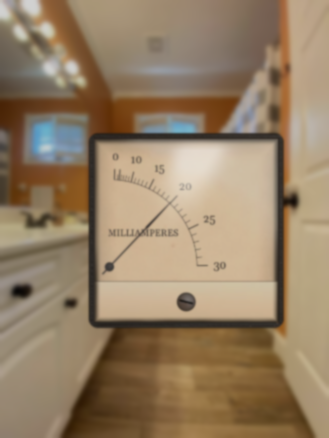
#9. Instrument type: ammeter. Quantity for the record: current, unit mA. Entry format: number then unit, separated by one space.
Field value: 20 mA
